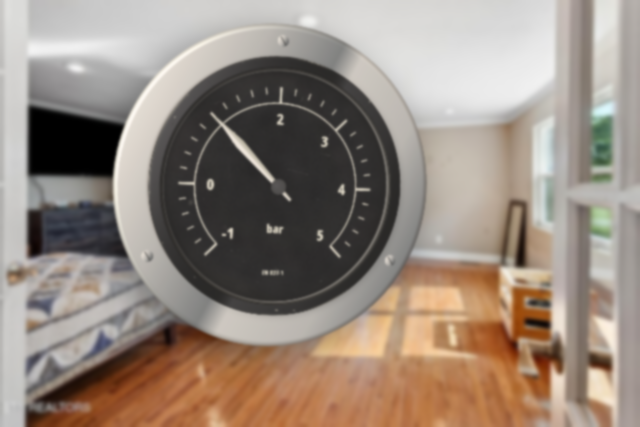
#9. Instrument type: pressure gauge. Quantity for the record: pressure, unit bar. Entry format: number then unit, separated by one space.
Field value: 1 bar
